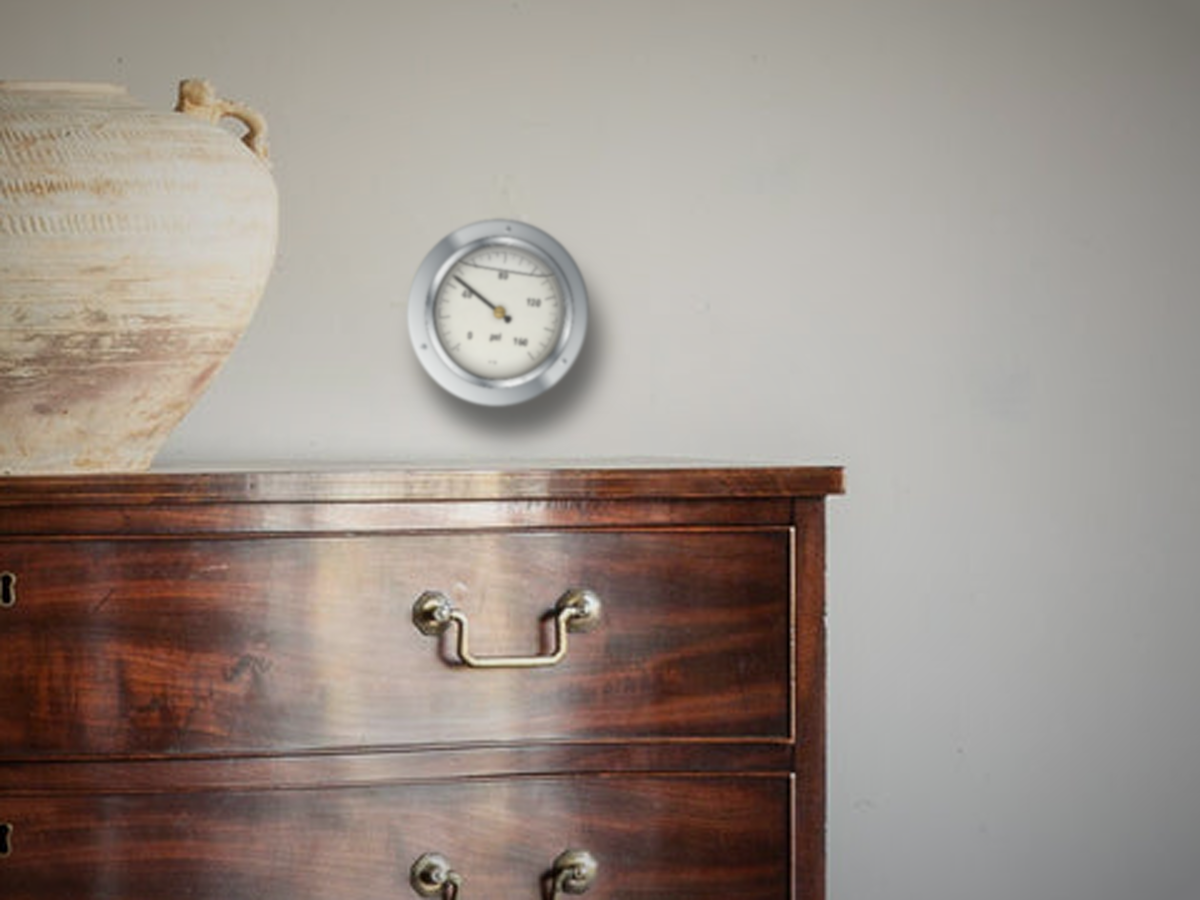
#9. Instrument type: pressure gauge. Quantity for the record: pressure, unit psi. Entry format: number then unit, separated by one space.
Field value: 45 psi
